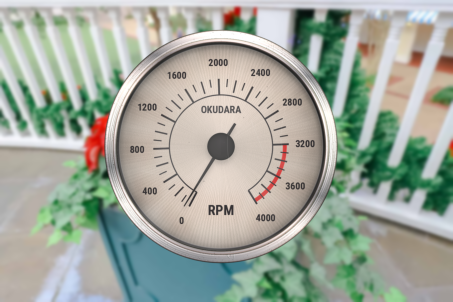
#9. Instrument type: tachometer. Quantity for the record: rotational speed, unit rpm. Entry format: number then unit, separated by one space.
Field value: 50 rpm
